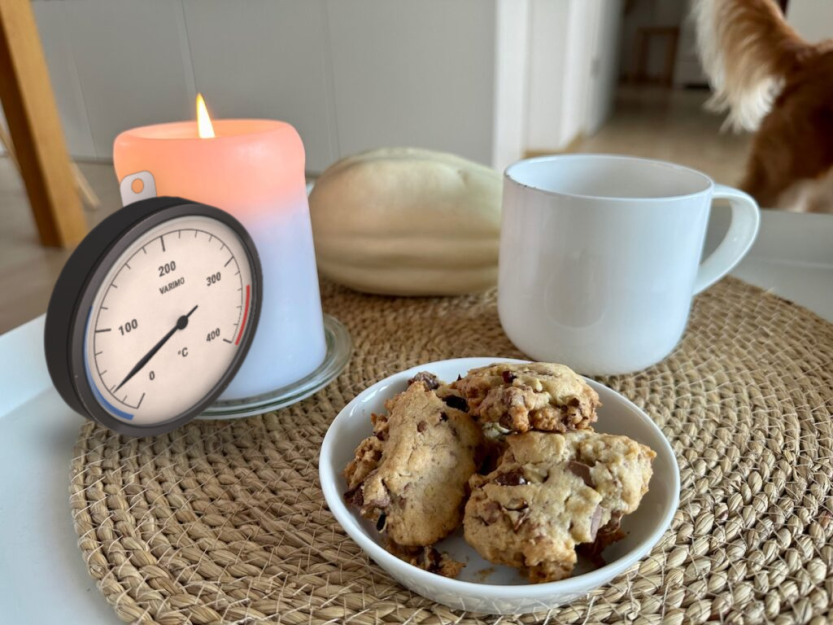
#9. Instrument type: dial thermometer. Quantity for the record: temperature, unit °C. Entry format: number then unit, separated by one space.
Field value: 40 °C
